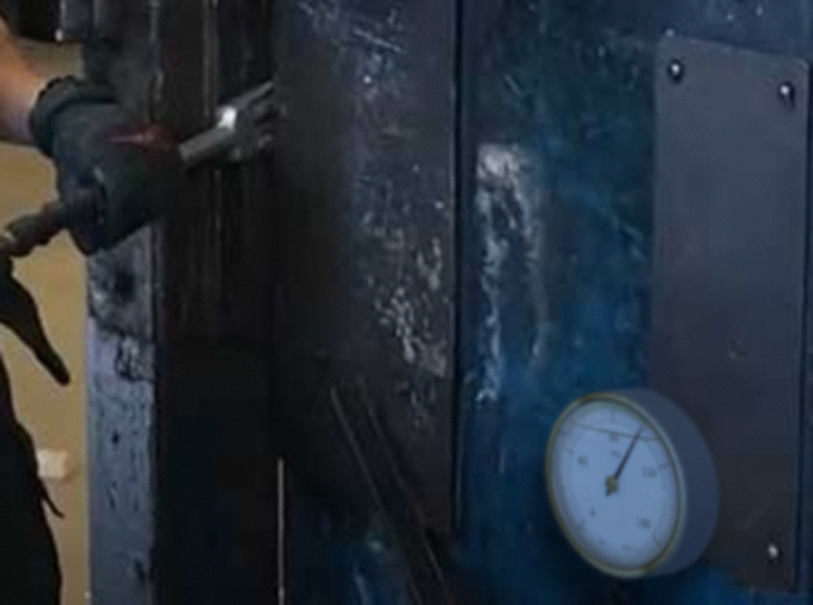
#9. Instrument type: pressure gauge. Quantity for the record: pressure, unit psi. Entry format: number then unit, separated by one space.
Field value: 100 psi
